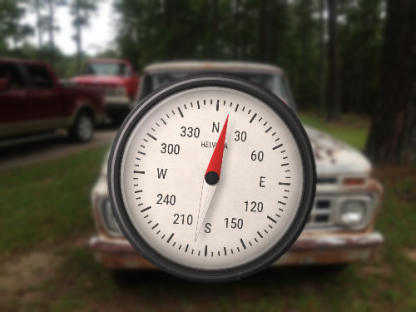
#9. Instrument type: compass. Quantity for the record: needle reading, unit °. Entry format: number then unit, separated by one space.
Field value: 10 °
